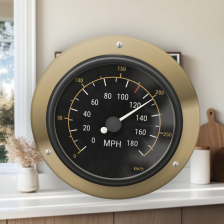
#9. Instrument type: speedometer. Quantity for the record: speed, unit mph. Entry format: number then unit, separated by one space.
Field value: 125 mph
